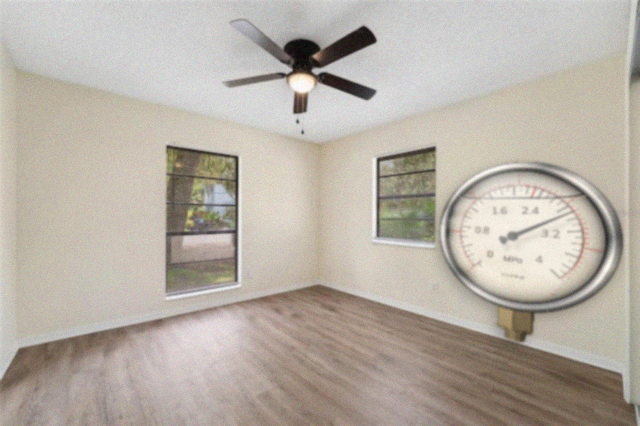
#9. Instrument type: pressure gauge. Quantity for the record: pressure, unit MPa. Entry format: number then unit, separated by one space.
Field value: 2.9 MPa
